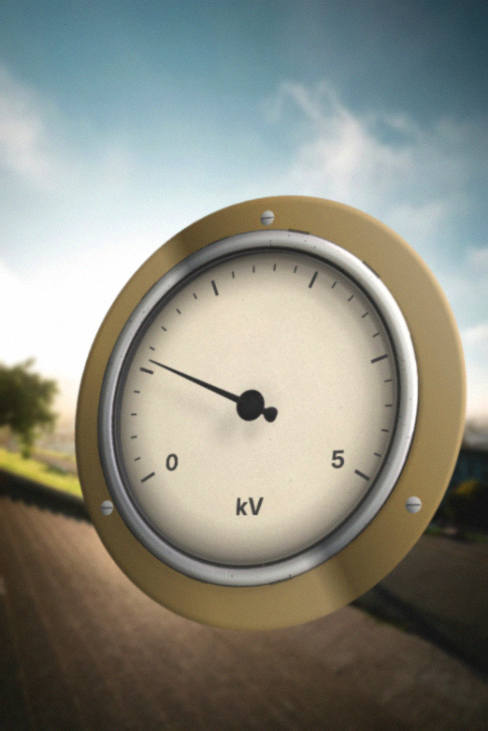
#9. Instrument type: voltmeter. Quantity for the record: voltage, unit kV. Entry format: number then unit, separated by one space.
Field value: 1.1 kV
